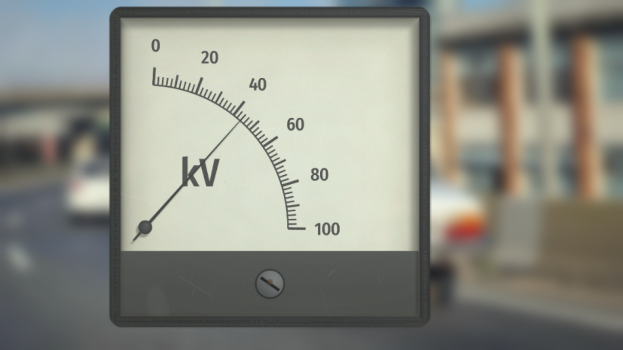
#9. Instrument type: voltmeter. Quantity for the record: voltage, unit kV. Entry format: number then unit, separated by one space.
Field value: 44 kV
